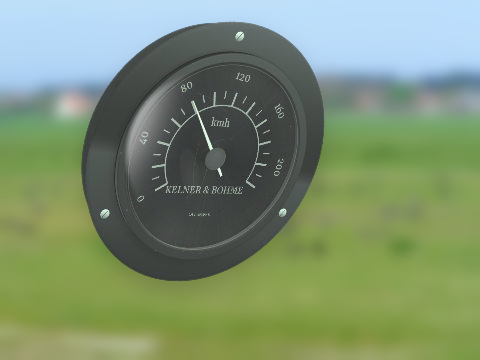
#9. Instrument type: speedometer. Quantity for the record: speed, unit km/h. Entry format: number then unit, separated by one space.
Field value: 80 km/h
